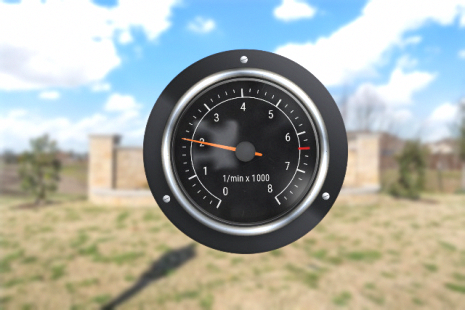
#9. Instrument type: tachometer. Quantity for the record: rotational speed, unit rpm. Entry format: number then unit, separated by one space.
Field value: 2000 rpm
